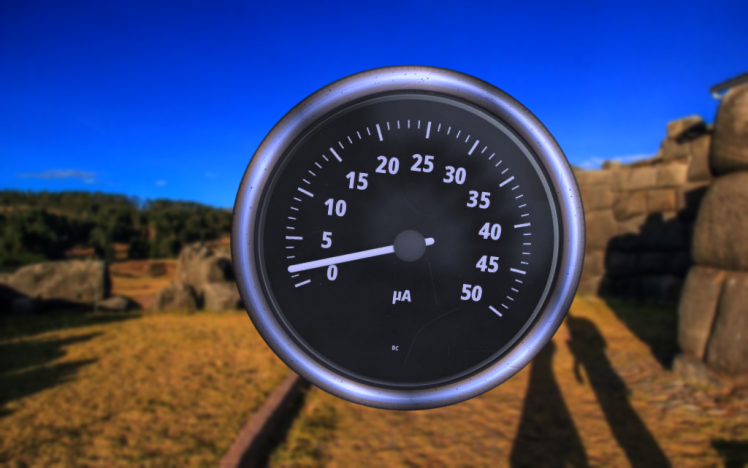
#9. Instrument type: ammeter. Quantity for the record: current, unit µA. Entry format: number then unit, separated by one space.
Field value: 2 µA
